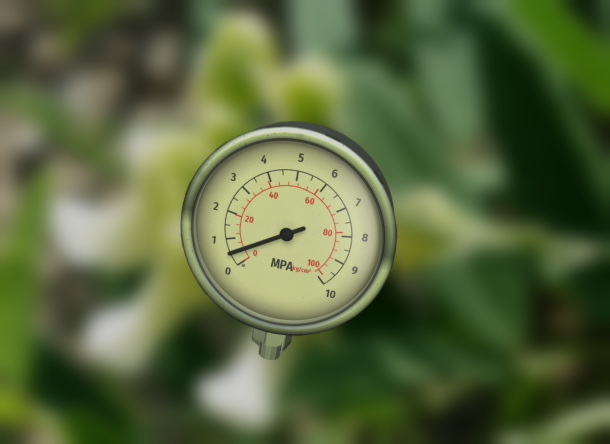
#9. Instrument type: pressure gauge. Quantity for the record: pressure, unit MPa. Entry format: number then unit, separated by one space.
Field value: 0.5 MPa
